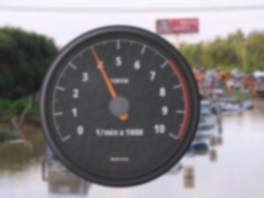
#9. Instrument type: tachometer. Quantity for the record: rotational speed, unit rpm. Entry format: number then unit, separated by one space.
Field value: 4000 rpm
